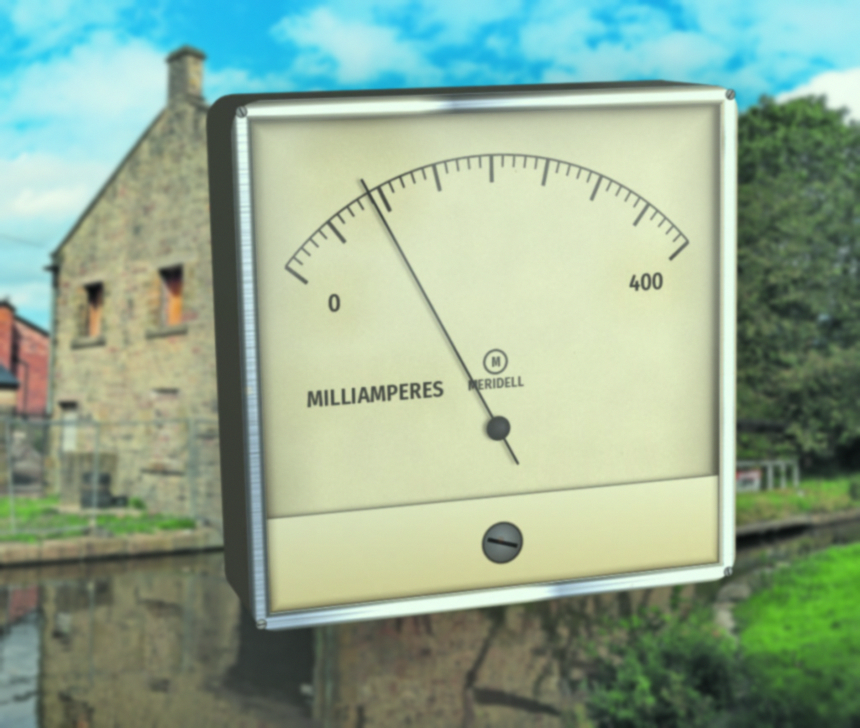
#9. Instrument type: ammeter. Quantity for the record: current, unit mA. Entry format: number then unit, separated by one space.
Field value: 90 mA
